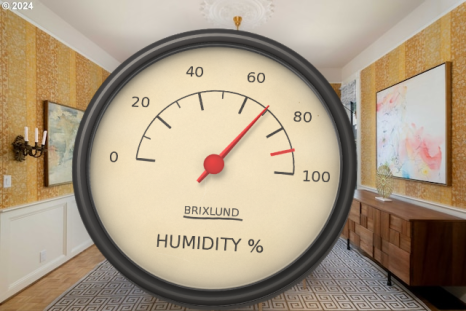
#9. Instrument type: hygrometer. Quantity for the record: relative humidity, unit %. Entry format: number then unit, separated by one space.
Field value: 70 %
